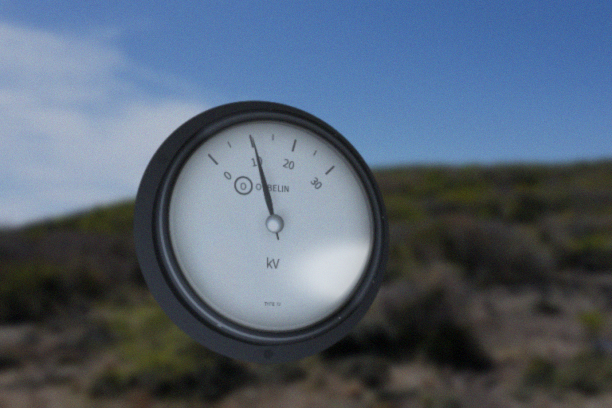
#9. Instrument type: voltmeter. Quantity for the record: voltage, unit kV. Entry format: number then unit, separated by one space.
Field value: 10 kV
